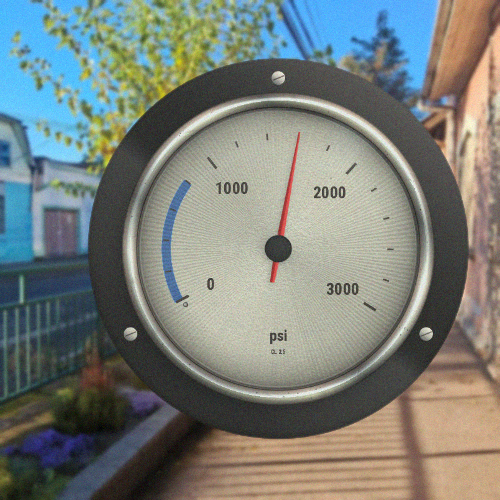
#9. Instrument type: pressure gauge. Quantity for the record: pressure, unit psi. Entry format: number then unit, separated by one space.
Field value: 1600 psi
